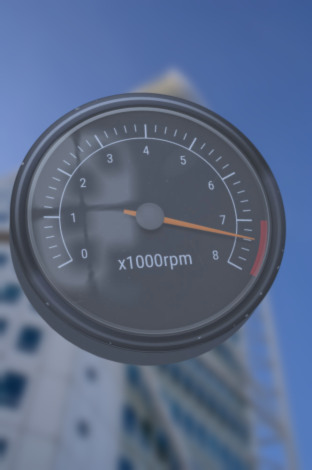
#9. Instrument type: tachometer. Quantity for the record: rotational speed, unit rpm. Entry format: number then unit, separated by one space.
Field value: 7400 rpm
